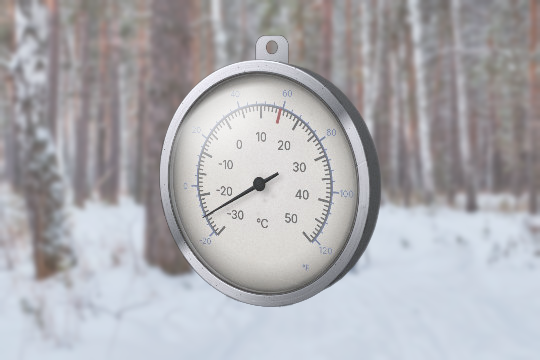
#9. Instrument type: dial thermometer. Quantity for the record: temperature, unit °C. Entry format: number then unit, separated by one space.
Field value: -25 °C
